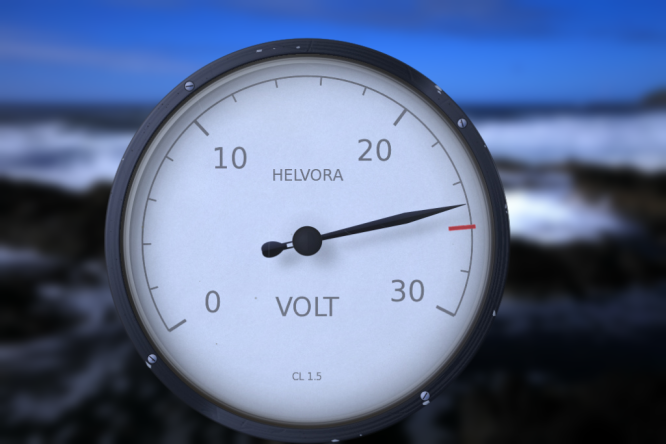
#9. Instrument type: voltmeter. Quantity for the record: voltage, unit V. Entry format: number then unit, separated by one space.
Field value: 25 V
